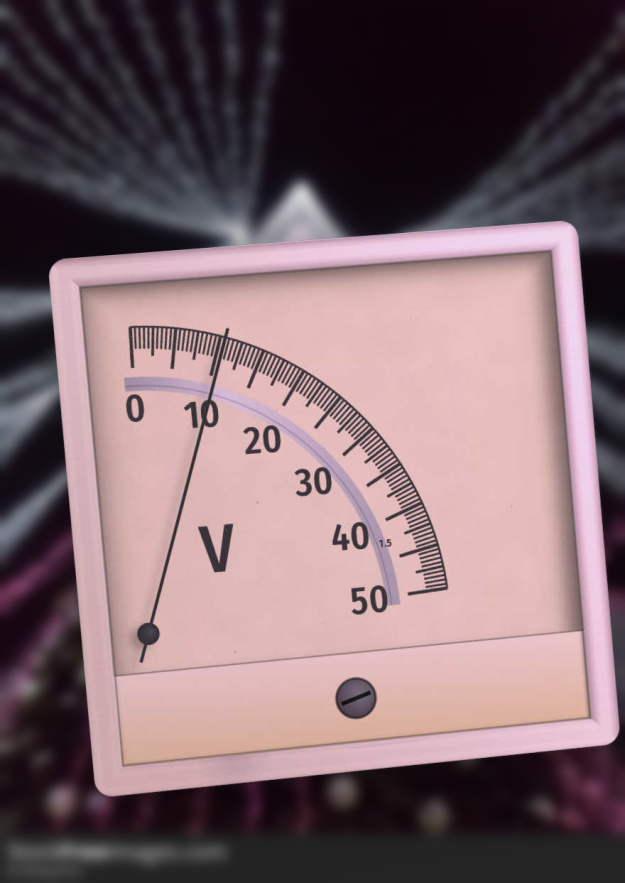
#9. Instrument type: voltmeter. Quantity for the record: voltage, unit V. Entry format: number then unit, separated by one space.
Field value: 10.5 V
